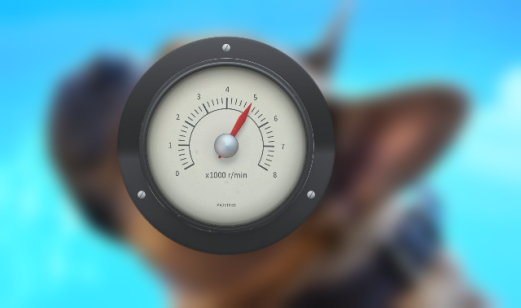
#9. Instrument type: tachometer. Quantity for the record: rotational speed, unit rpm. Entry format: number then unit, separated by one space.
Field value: 5000 rpm
